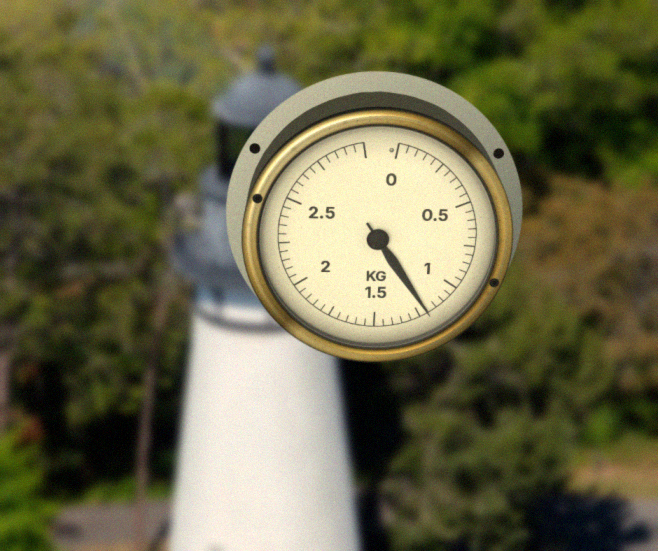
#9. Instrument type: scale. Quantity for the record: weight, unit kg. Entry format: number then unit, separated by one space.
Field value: 1.2 kg
